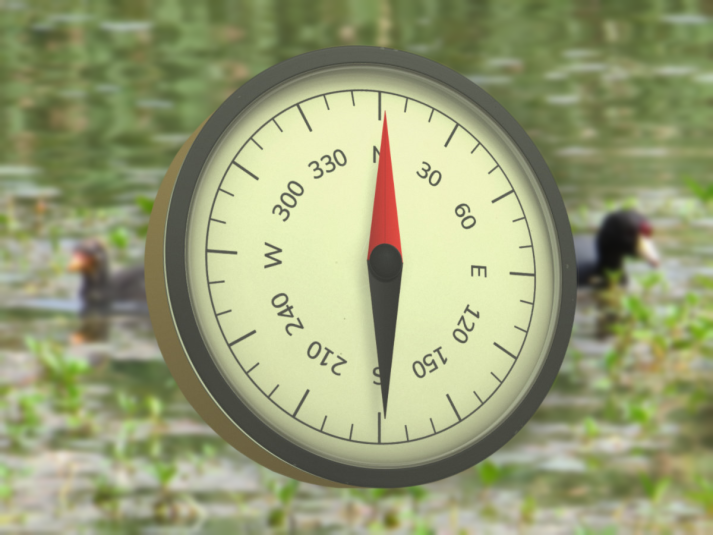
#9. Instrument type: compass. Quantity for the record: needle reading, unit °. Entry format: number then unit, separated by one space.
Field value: 0 °
